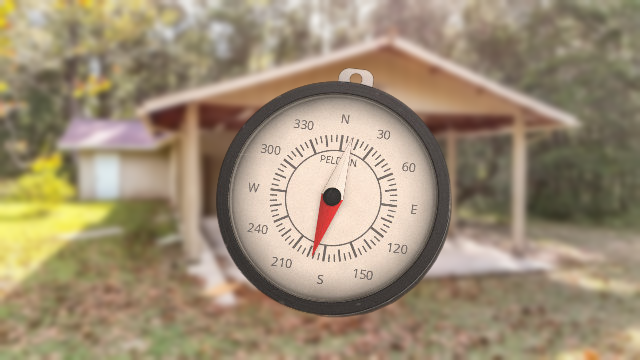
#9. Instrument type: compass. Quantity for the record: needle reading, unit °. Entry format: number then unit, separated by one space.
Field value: 190 °
